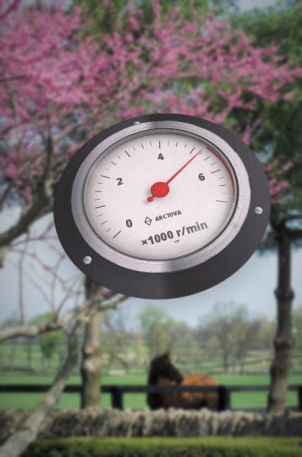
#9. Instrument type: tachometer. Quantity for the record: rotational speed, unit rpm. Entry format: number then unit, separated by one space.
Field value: 5250 rpm
